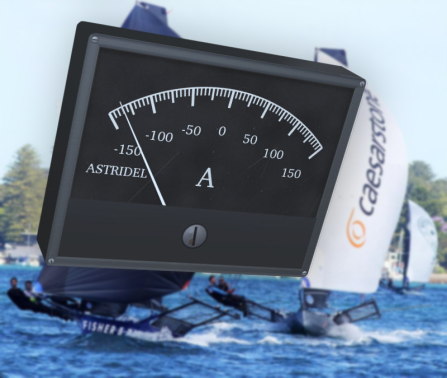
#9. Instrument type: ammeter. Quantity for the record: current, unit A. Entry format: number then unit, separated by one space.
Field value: -135 A
